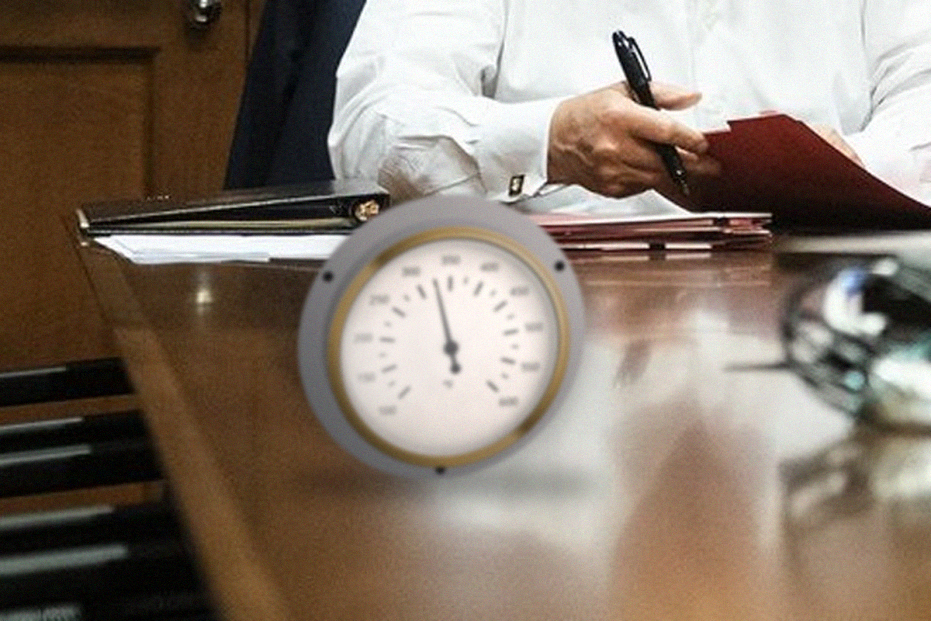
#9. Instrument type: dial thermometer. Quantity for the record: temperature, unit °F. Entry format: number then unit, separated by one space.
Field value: 325 °F
